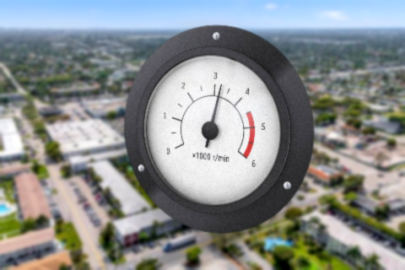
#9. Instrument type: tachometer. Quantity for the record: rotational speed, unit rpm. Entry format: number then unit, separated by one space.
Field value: 3250 rpm
